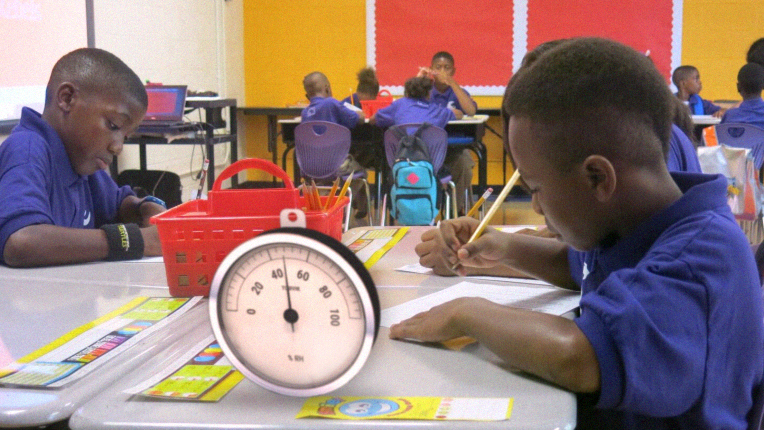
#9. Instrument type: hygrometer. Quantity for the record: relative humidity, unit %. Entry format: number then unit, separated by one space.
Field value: 48 %
